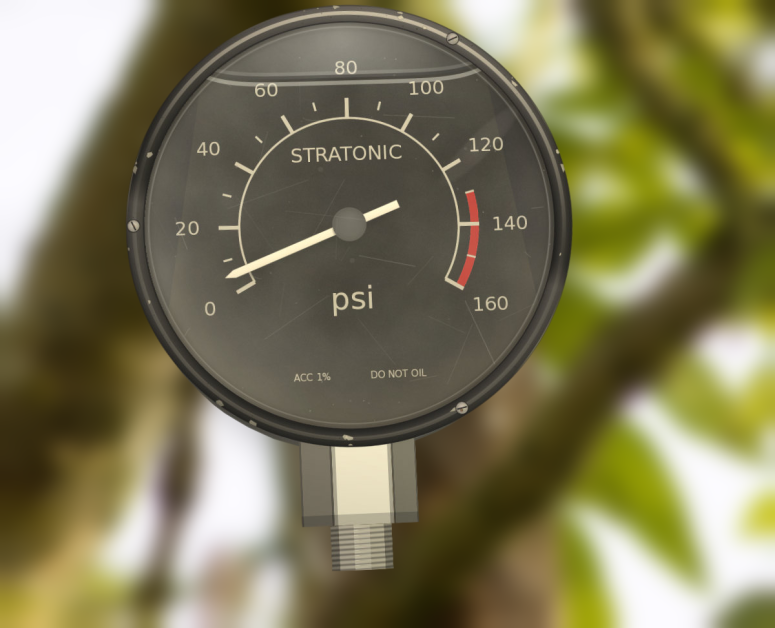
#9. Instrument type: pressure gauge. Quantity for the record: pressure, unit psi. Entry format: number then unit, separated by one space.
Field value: 5 psi
